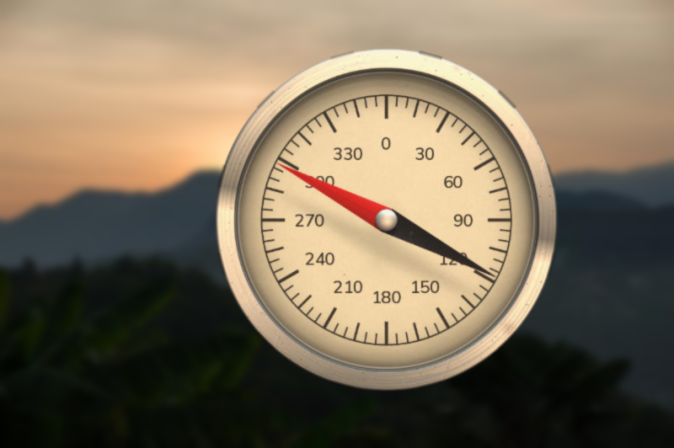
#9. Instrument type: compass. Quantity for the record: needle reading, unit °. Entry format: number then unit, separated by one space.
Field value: 297.5 °
